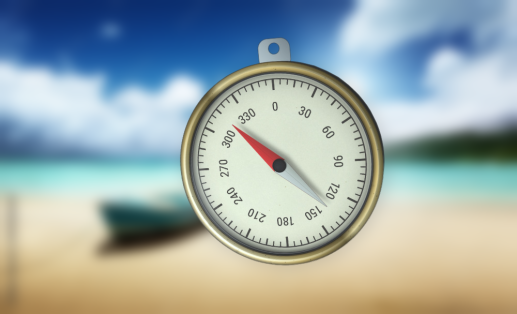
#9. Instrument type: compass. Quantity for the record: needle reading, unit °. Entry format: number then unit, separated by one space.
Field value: 315 °
